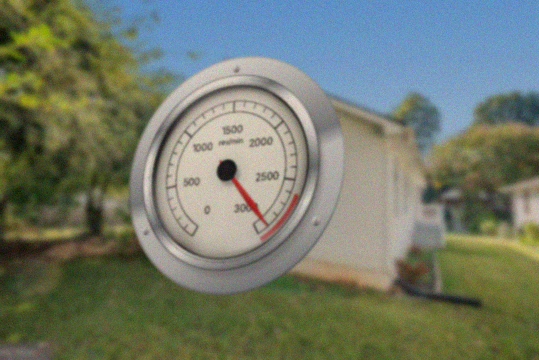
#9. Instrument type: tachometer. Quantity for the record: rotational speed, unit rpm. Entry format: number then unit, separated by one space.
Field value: 2900 rpm
